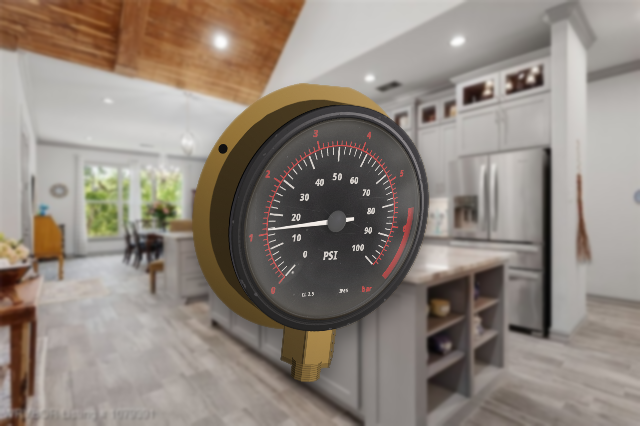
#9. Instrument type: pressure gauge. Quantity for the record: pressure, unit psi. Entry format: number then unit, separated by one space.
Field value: 16 psi
